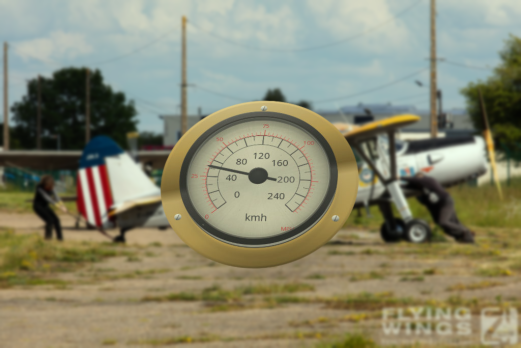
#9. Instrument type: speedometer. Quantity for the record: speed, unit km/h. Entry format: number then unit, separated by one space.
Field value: 50 km/h
